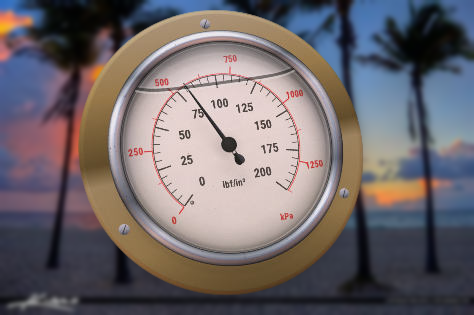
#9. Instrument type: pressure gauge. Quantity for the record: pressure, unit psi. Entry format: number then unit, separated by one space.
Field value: 80 psi
